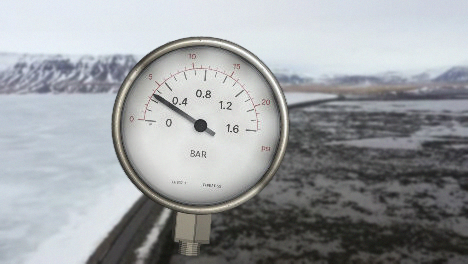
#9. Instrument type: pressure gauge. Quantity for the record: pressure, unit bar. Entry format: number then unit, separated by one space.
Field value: 0.25 bar
